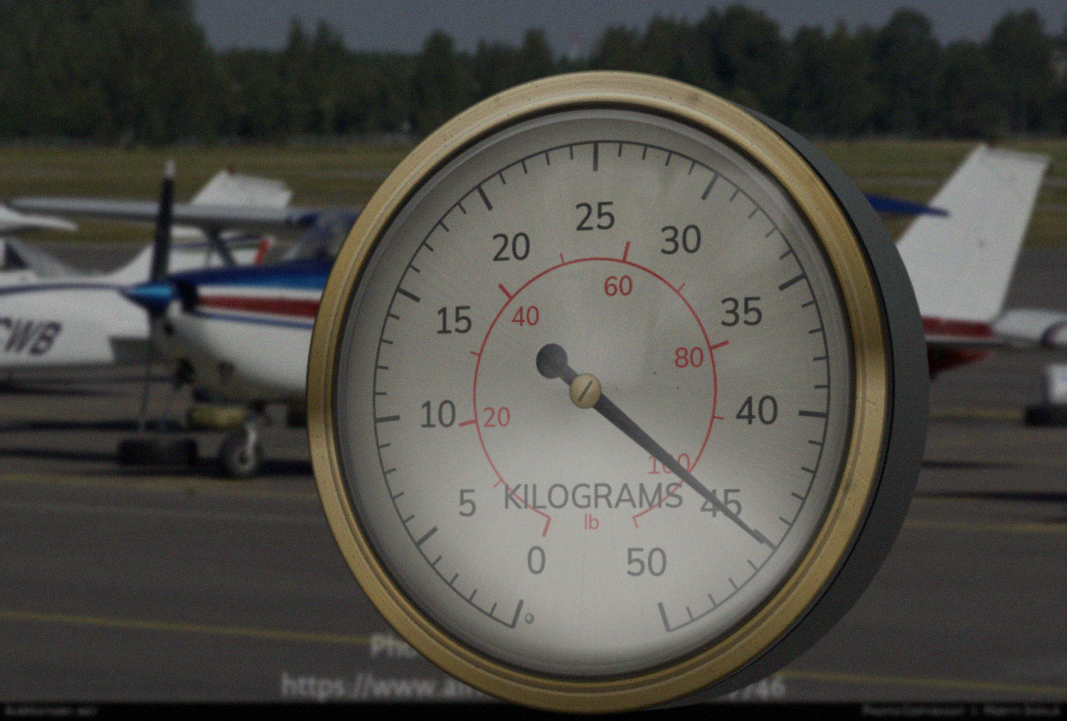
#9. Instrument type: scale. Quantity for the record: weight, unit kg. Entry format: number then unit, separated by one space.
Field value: 45 kg
